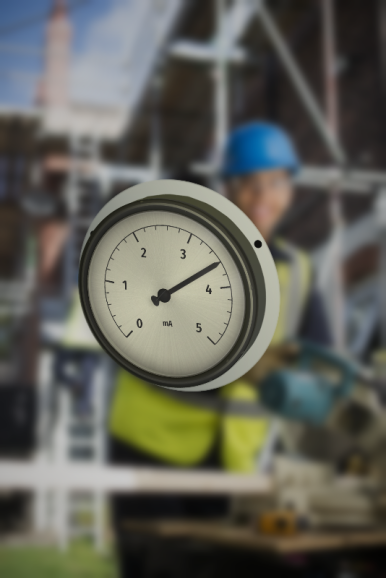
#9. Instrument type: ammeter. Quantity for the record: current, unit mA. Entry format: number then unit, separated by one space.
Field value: 3.6 mA
